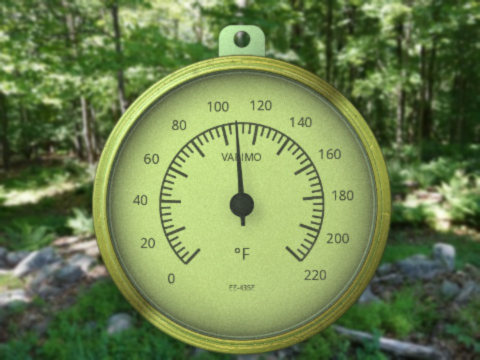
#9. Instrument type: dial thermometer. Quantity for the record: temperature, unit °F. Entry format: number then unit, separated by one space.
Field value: 108 °F
